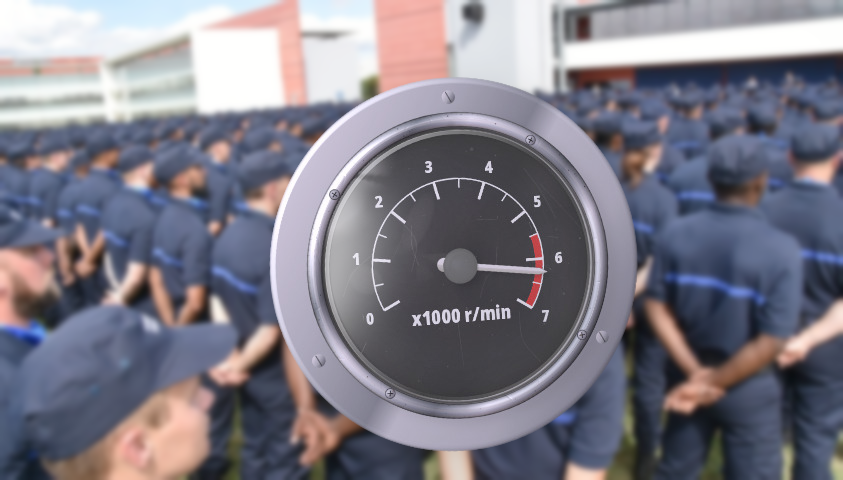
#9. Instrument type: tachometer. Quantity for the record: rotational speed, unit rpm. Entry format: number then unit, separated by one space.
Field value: 6250 rpm
